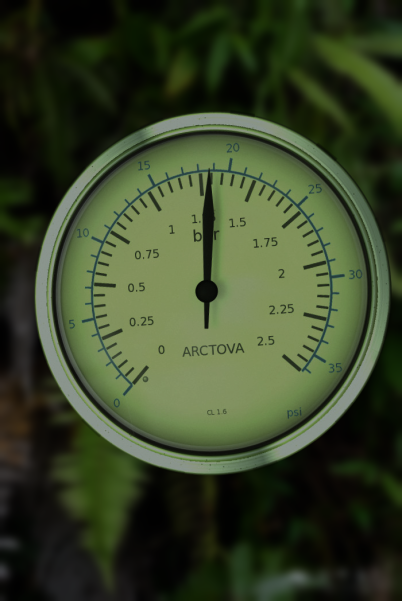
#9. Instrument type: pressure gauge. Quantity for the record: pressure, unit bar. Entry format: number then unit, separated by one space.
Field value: 1.3 bar
